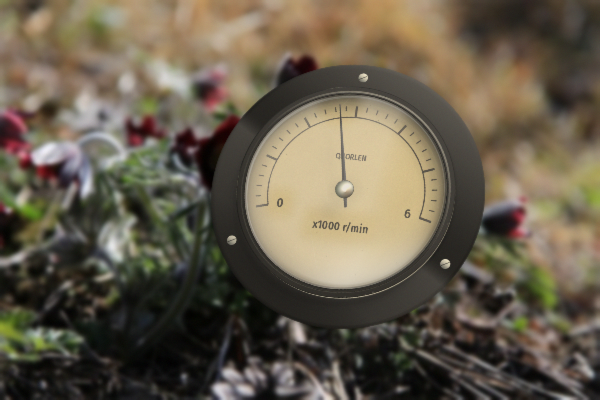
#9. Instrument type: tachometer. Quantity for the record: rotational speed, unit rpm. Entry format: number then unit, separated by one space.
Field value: 2700 rpm
